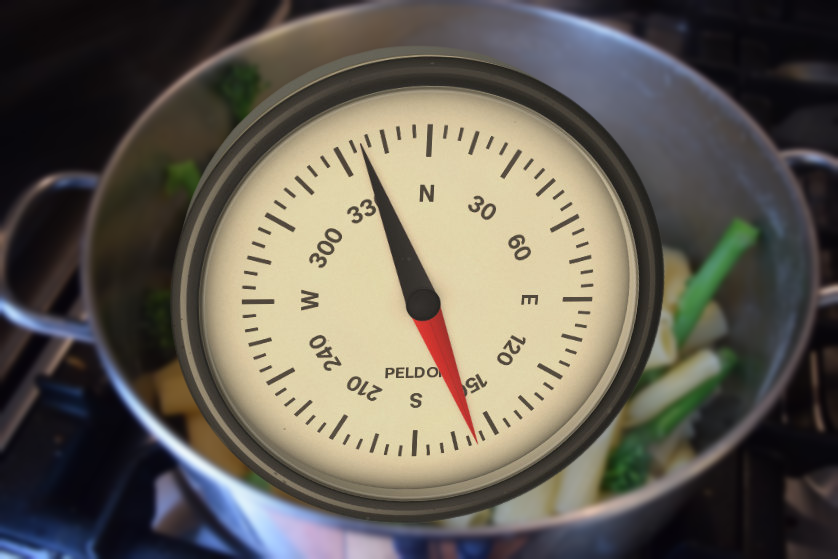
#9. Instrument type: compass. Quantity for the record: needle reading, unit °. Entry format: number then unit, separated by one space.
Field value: 157.5 °
